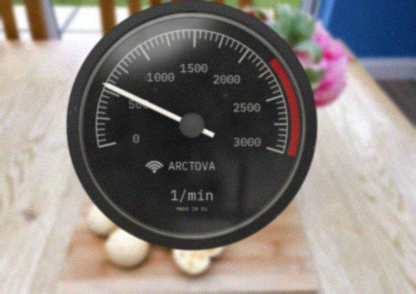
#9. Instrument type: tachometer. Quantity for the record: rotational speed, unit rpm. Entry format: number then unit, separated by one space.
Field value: 550 rpm
